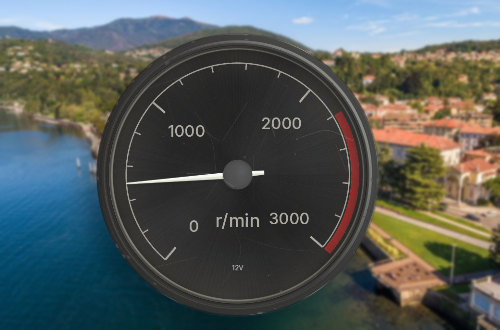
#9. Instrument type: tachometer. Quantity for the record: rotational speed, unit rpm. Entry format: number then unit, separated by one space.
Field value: 500 rpm
